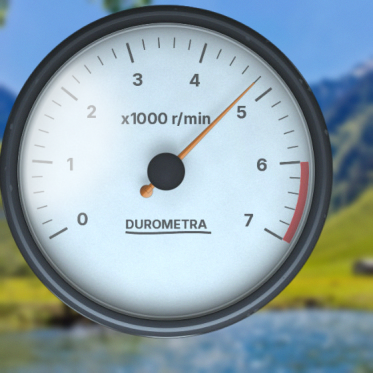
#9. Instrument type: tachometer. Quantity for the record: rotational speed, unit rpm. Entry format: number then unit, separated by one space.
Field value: 4800 rpm
